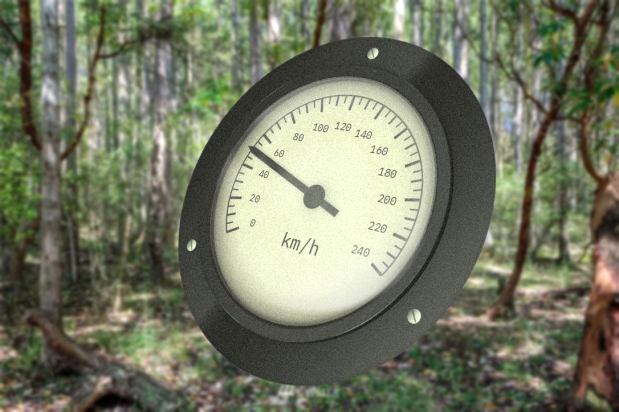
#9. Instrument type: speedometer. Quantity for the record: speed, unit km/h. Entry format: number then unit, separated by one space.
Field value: 50 km/h
